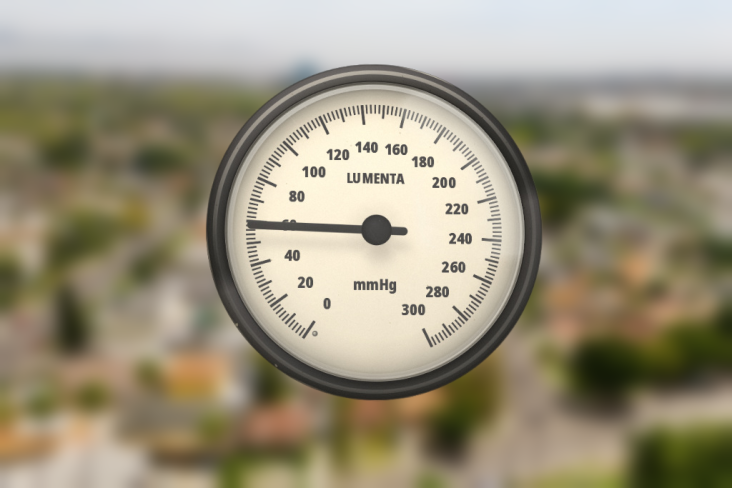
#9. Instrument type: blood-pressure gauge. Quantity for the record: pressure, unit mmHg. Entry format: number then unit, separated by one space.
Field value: 58 mmHg
